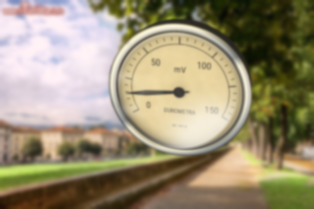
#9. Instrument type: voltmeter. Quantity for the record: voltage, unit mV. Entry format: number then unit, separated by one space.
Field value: 15 mV
